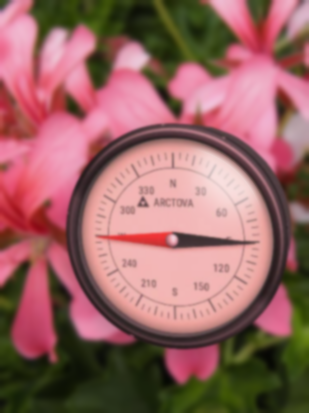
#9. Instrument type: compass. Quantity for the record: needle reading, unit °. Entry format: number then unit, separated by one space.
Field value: 270 °
